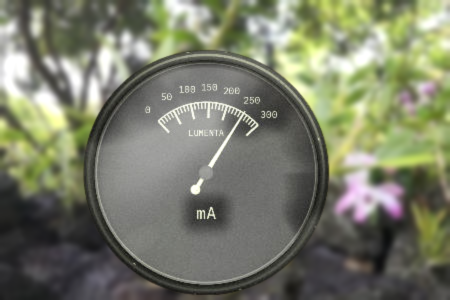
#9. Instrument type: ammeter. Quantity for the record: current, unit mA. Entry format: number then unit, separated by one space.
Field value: 250 mA
